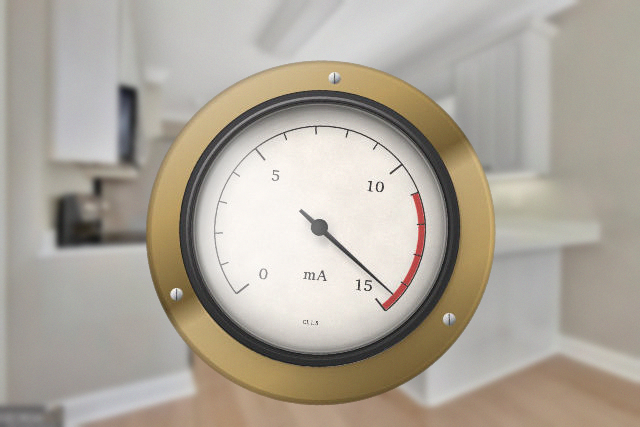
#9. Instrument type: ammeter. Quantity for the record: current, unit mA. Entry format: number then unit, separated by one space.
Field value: 14.5 mA
